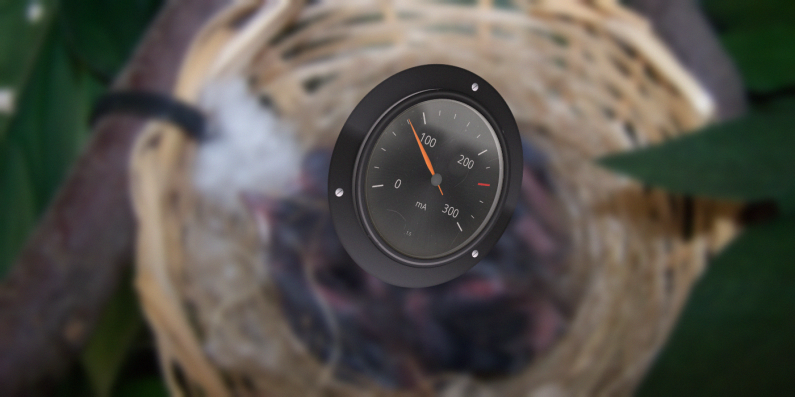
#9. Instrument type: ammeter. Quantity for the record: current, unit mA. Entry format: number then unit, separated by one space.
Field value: 80 mA
